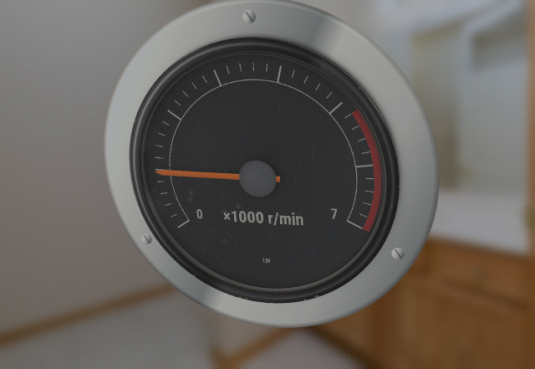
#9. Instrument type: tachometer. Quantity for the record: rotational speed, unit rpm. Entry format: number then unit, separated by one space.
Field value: 1000 rpm
